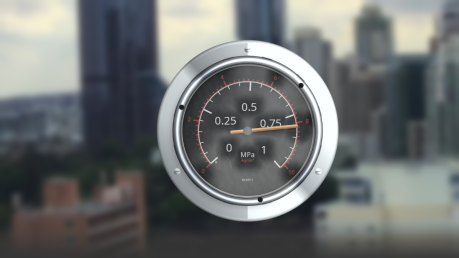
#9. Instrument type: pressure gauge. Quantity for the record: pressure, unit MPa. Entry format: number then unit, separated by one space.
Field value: 0.8 MPa
